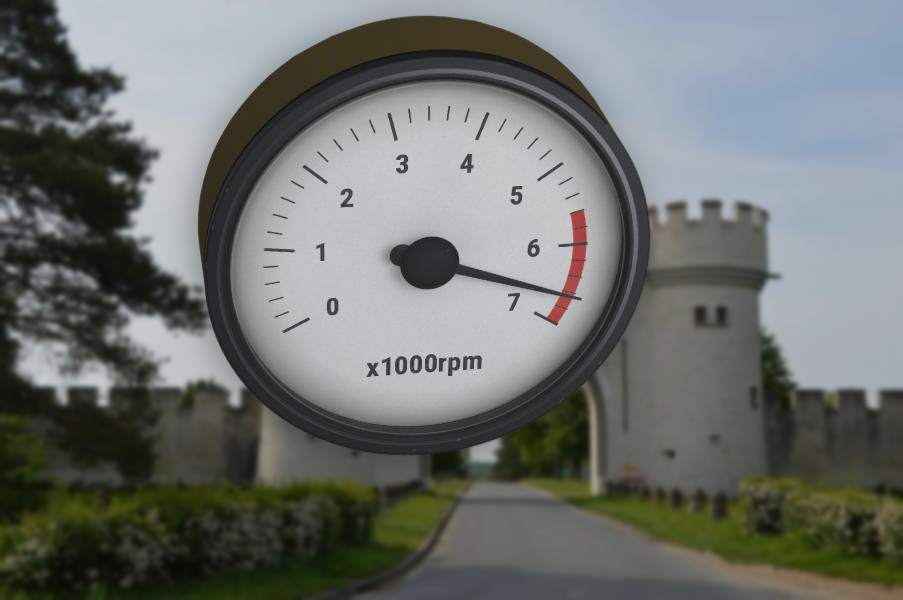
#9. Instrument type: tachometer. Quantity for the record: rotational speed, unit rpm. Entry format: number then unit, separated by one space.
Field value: 6600 rpm
